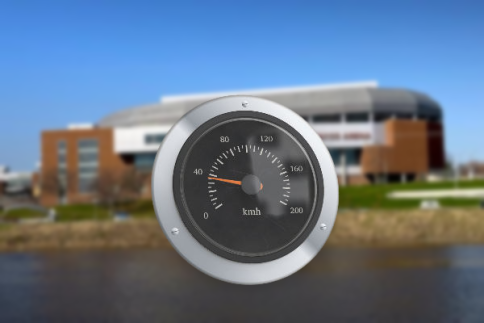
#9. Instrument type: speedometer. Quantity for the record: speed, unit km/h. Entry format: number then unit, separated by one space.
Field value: 35 km/h
